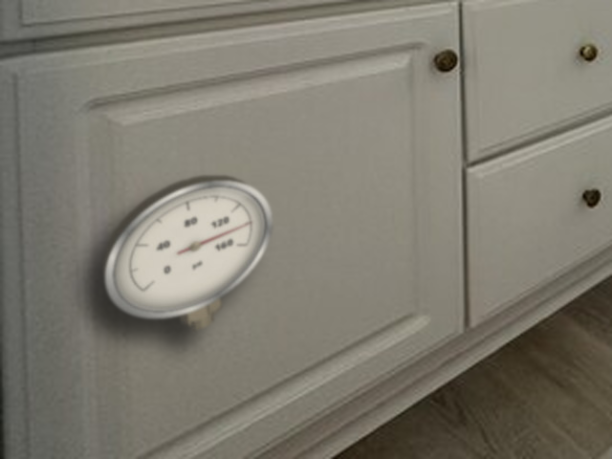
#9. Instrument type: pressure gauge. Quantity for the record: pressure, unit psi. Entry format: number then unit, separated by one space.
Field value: 140 psi
